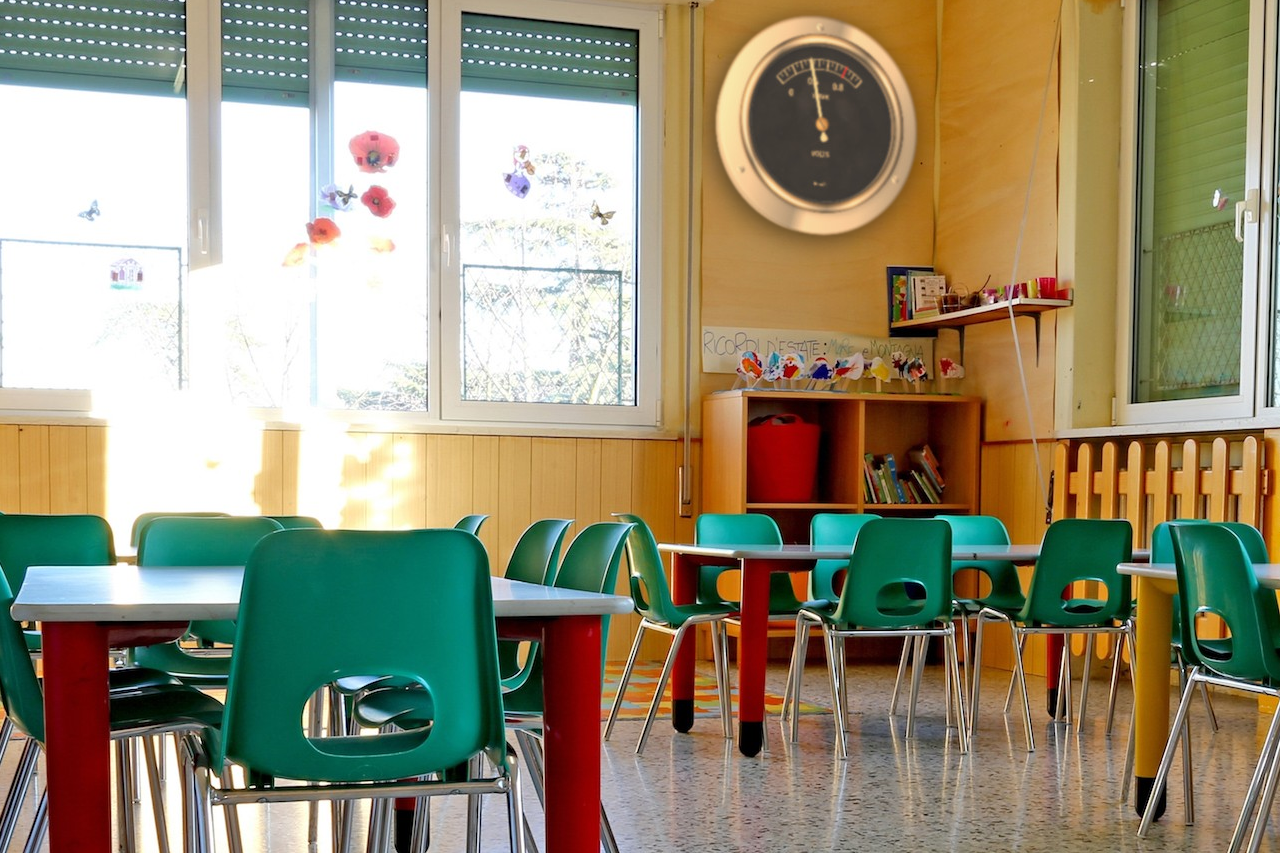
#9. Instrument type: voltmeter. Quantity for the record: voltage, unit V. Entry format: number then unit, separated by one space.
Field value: 0.4 V
